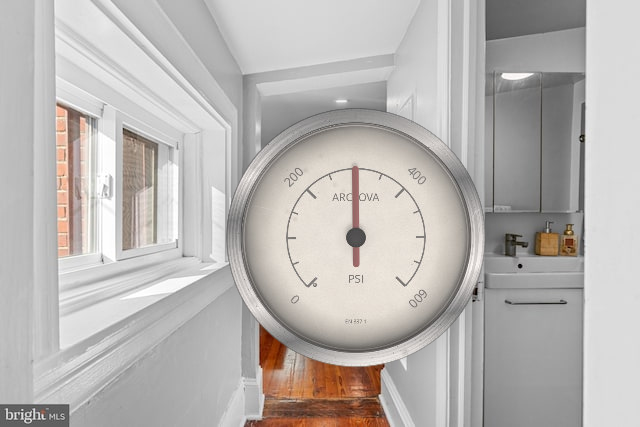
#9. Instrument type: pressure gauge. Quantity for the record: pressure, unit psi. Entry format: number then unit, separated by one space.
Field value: 300 psi
